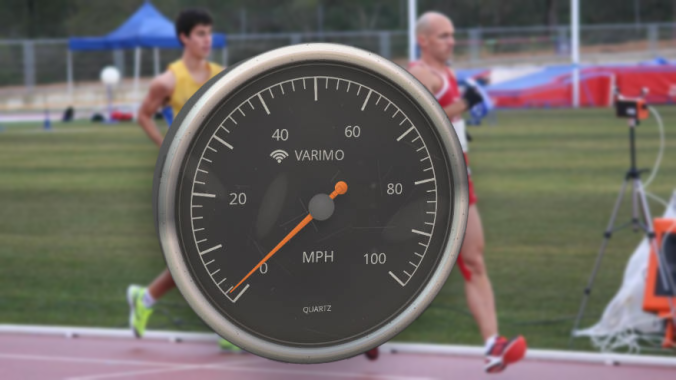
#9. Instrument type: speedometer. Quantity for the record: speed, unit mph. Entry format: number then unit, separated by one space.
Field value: 2 mph
